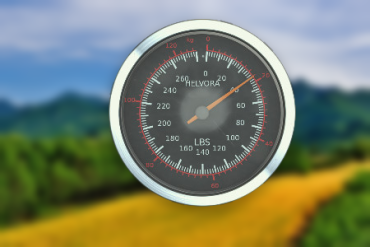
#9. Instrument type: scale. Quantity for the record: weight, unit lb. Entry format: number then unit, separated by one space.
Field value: 40 lb
